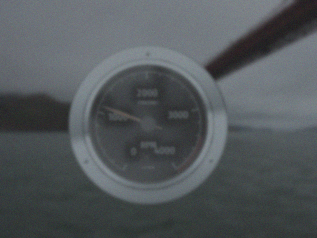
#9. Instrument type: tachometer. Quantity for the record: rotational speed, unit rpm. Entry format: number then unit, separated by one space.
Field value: 1100 rpm
